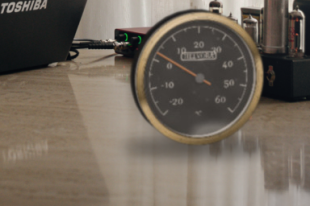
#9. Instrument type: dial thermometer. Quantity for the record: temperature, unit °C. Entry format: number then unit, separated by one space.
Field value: 2.5 °C
